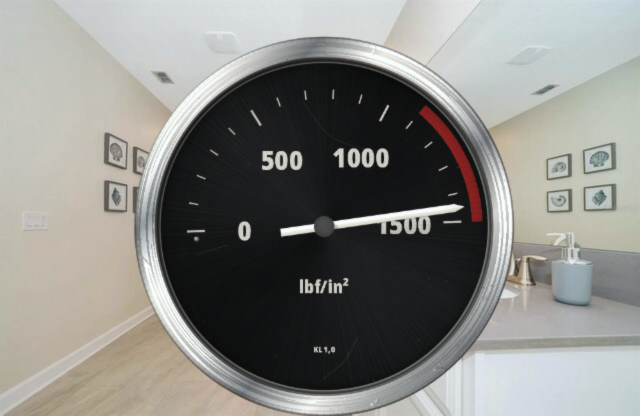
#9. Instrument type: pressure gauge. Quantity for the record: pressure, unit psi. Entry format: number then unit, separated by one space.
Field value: 1450 psi
